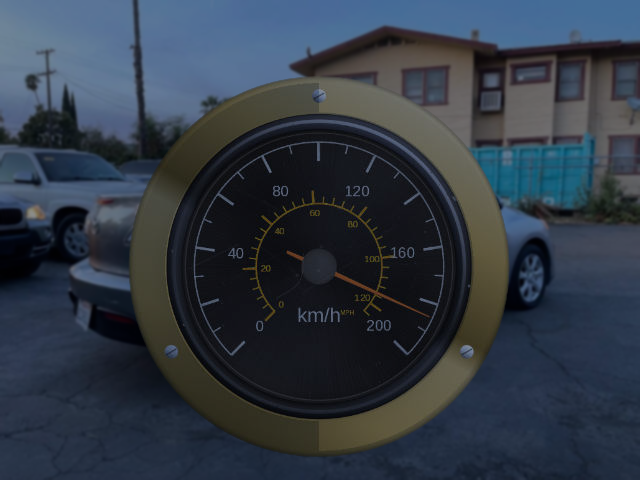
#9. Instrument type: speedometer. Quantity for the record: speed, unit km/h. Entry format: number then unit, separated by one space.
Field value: 185 km/h
